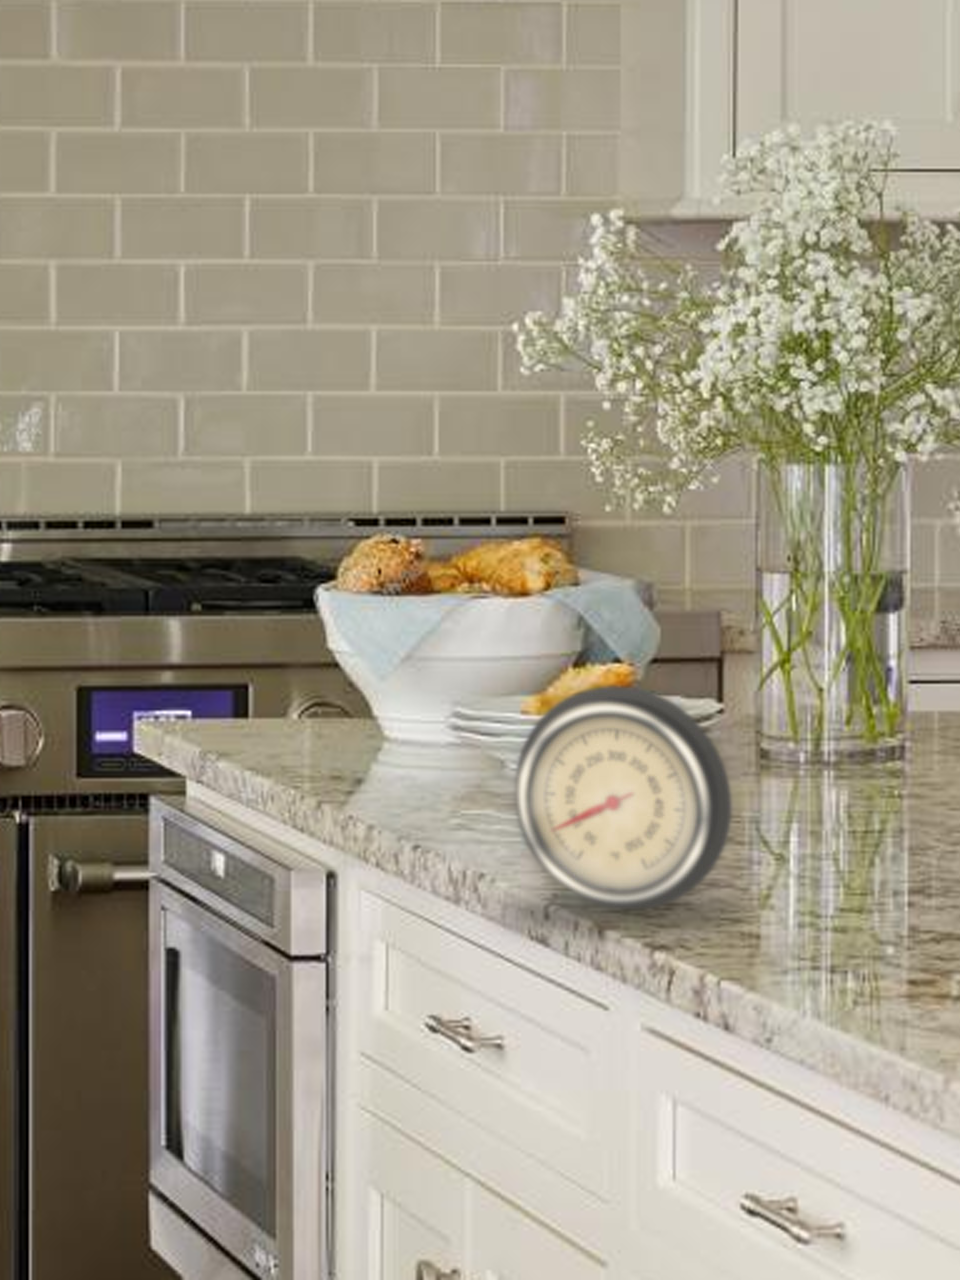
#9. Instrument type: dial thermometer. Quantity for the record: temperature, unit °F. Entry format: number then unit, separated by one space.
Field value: 100 °F
